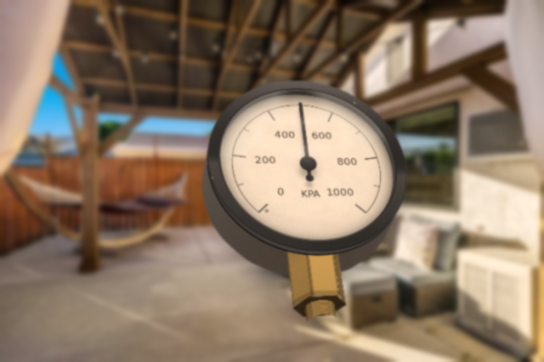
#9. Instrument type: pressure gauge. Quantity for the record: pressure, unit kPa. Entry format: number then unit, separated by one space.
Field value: 500 kPa
